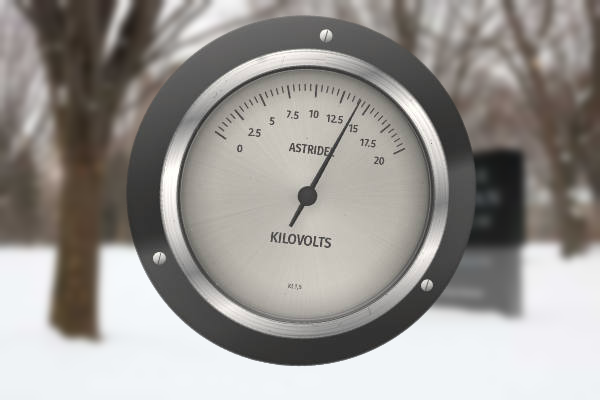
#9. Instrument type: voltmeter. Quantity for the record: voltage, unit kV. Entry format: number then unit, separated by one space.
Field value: 14 kV
